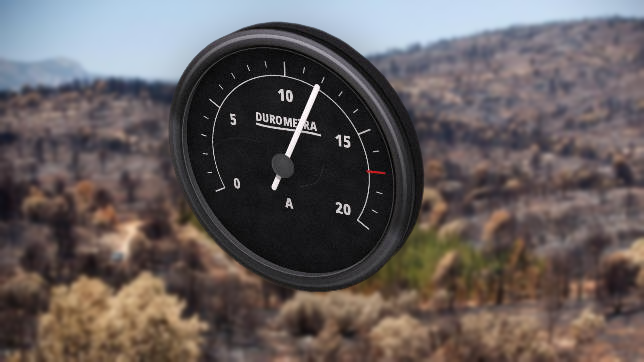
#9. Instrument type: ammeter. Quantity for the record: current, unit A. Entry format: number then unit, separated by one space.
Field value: 12 A
